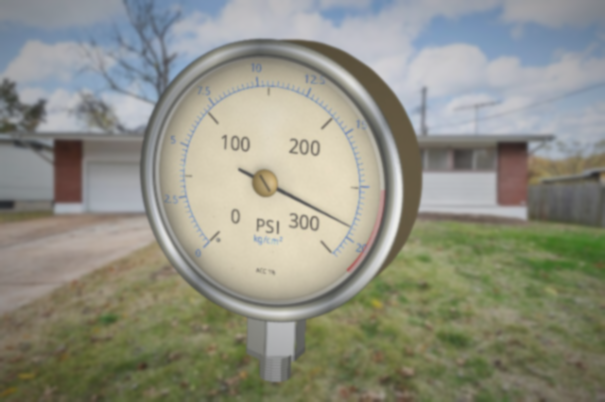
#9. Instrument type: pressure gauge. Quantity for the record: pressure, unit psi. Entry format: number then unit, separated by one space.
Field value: 275 psi
